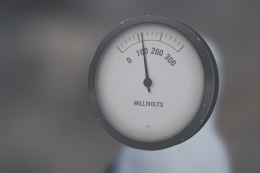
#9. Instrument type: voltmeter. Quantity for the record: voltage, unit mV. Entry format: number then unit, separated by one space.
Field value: 120 mV
